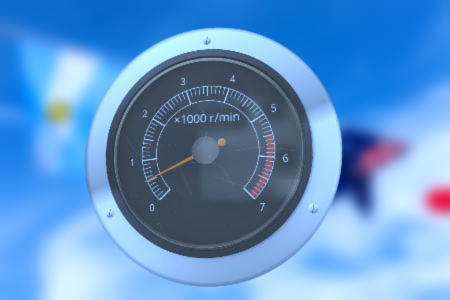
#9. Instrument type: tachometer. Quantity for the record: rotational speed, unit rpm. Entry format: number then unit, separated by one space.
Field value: 500 rpm
